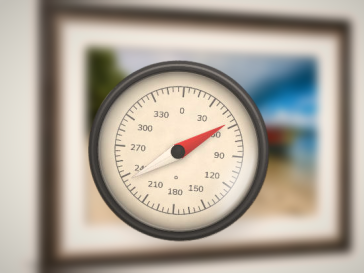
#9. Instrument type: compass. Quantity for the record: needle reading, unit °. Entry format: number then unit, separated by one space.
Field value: 55 °
